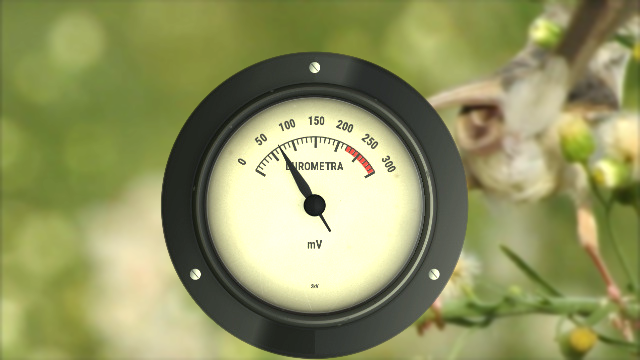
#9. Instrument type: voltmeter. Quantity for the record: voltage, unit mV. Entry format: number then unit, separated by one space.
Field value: 70 mV
